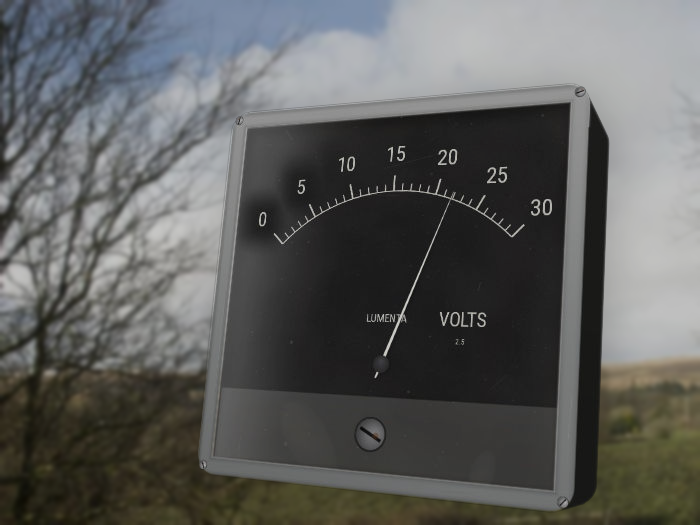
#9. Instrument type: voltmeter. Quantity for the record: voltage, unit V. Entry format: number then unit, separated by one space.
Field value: 22 V
